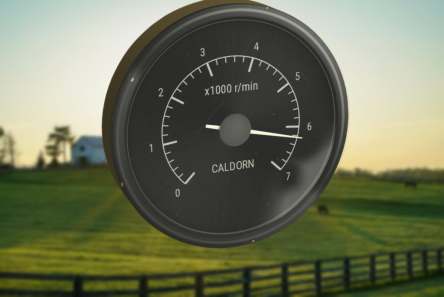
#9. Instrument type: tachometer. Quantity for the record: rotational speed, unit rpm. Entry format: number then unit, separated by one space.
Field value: 6200 rpm
